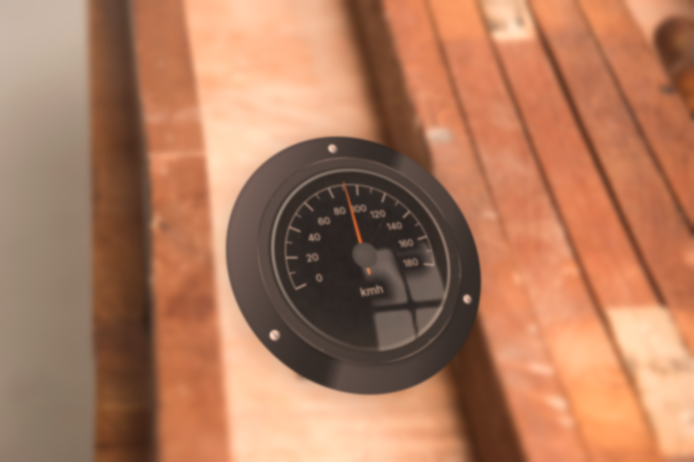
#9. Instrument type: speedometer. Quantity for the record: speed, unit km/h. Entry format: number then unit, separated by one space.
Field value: 90 km/h
